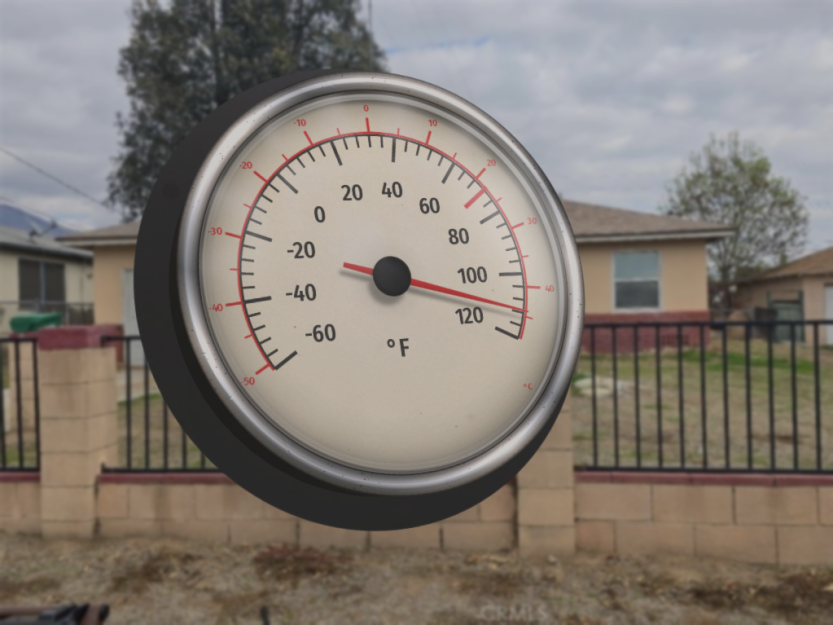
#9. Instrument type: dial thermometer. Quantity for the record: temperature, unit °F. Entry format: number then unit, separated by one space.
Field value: 112 °F
